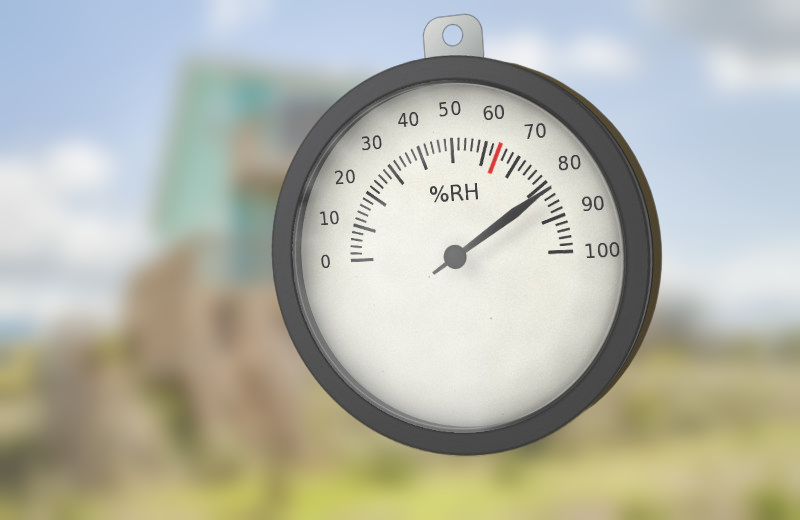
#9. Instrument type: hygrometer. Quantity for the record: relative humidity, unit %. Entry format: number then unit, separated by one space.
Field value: 82 %
